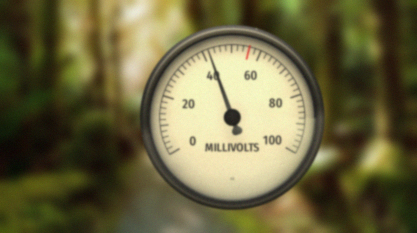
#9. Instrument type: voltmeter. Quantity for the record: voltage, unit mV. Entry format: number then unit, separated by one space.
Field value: 42 mV
